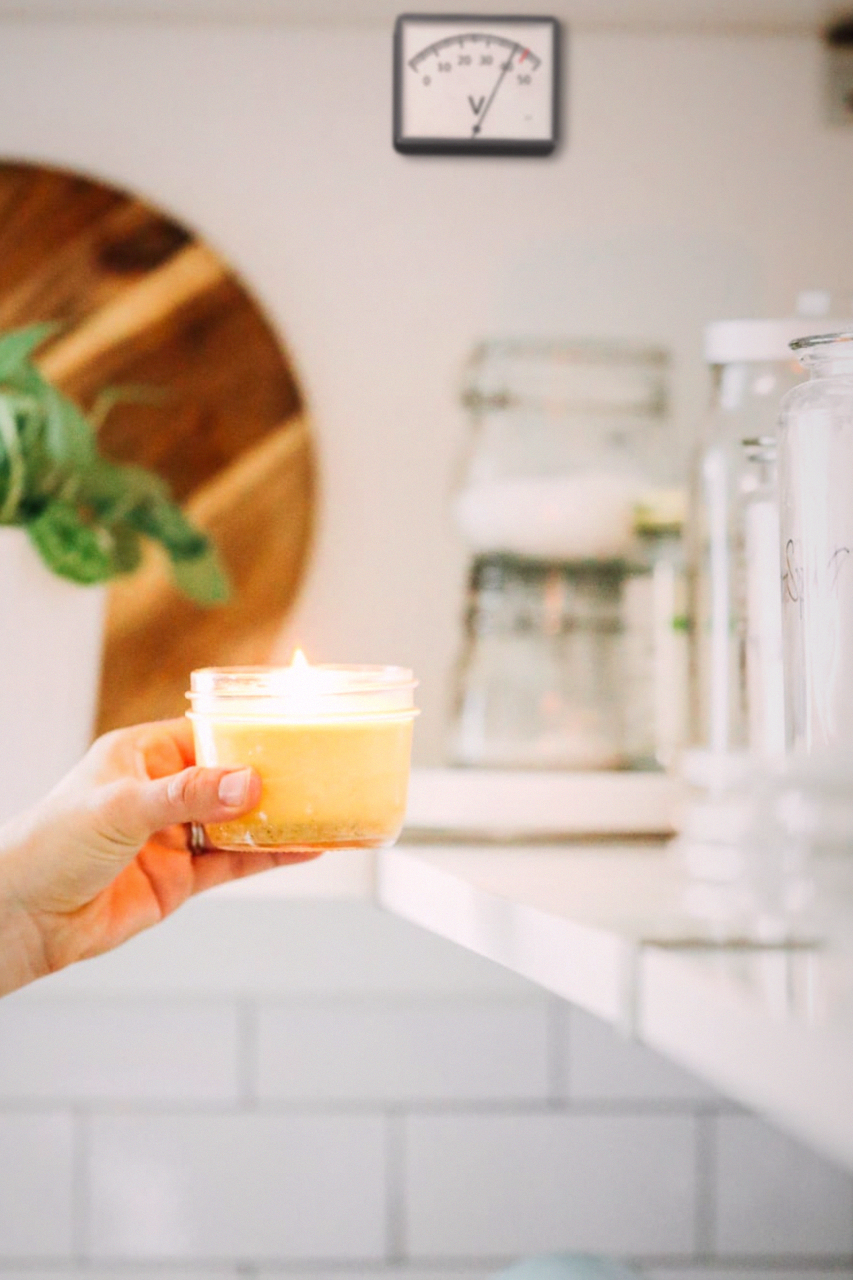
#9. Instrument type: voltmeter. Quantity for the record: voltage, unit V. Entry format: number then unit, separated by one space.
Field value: 40 V
